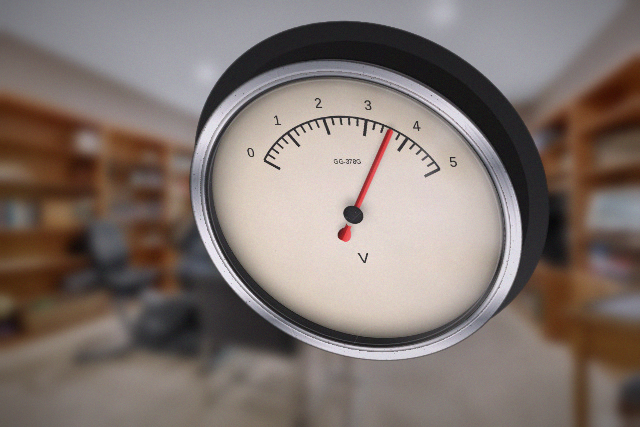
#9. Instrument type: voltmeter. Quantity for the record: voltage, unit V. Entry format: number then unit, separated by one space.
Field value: 3.6 V
